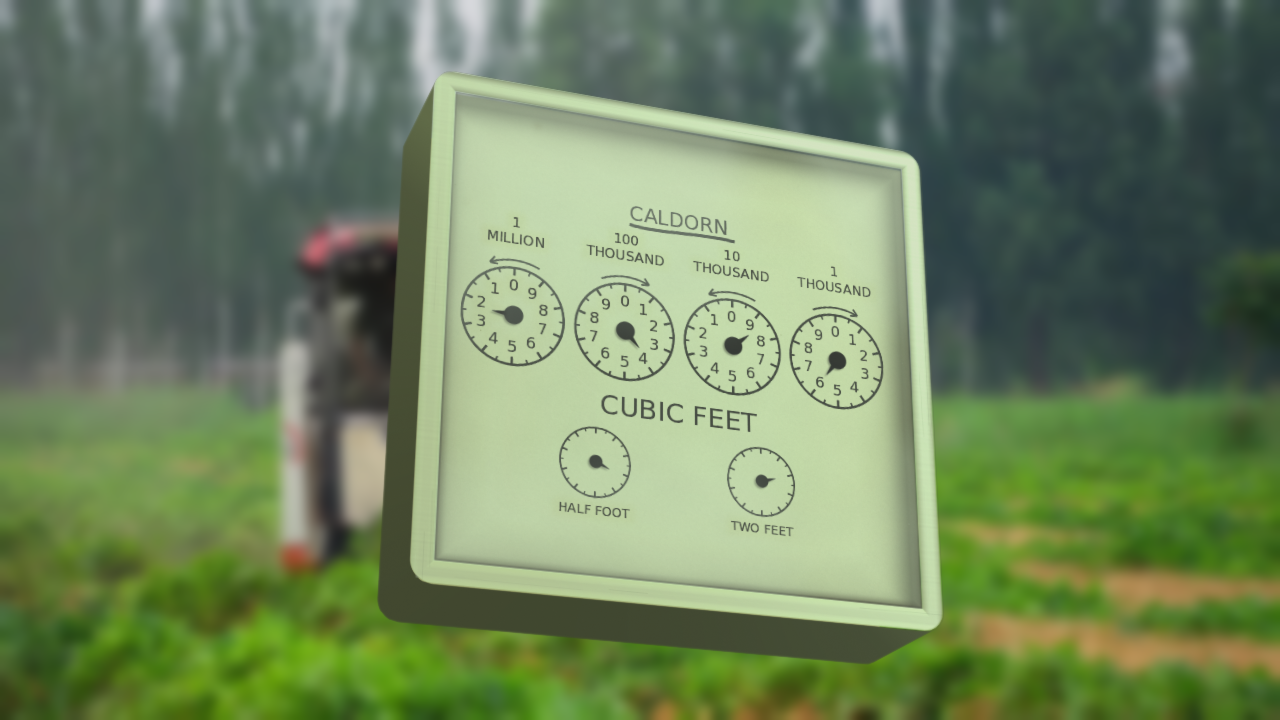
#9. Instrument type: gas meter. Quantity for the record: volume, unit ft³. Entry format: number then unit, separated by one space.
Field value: 238600 ft³
